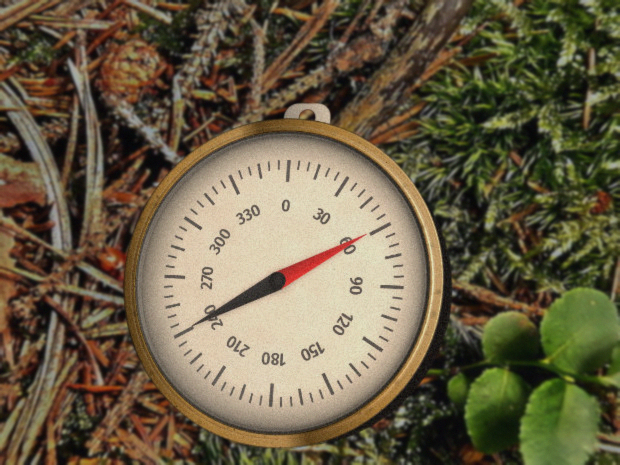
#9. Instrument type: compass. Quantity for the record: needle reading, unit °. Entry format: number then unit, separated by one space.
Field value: 60 °
